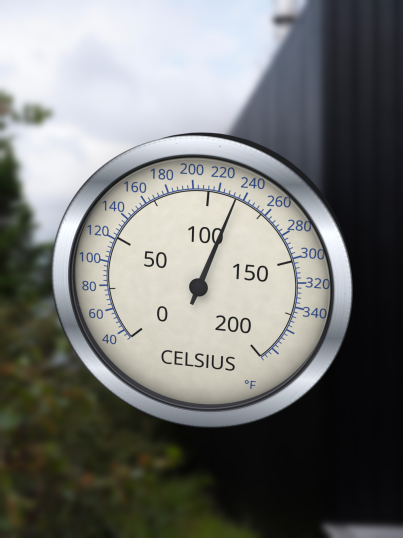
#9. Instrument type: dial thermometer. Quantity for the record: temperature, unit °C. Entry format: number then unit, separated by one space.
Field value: 112.5 °C
